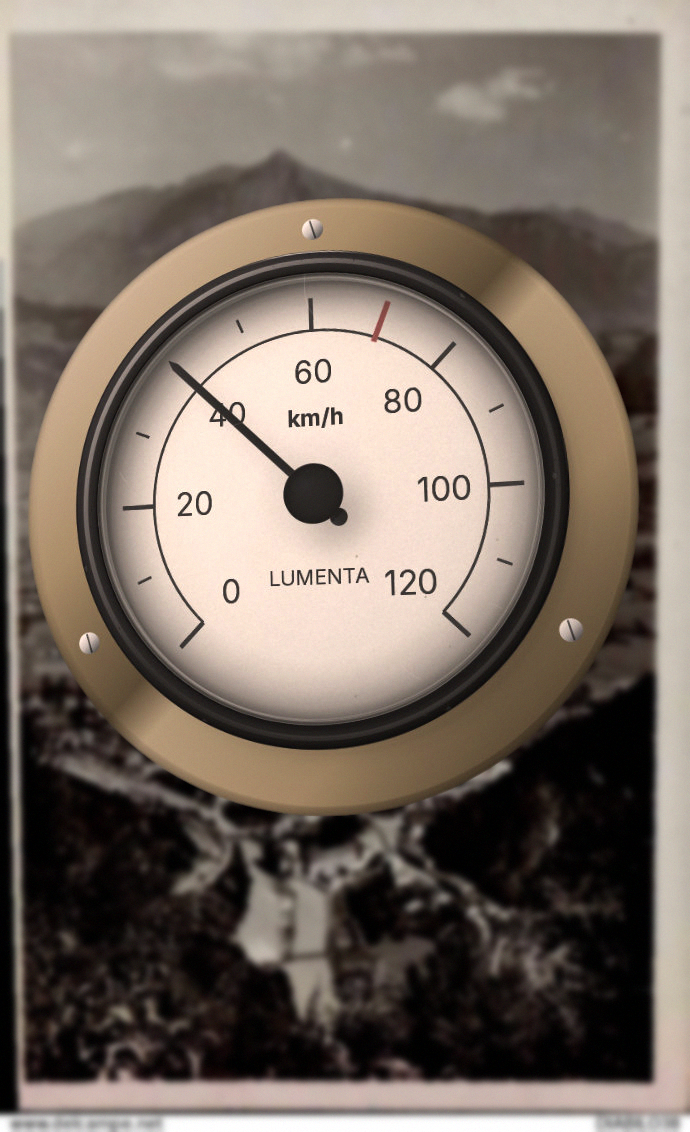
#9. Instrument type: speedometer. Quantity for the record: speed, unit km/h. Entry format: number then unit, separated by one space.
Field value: 40 km/h
